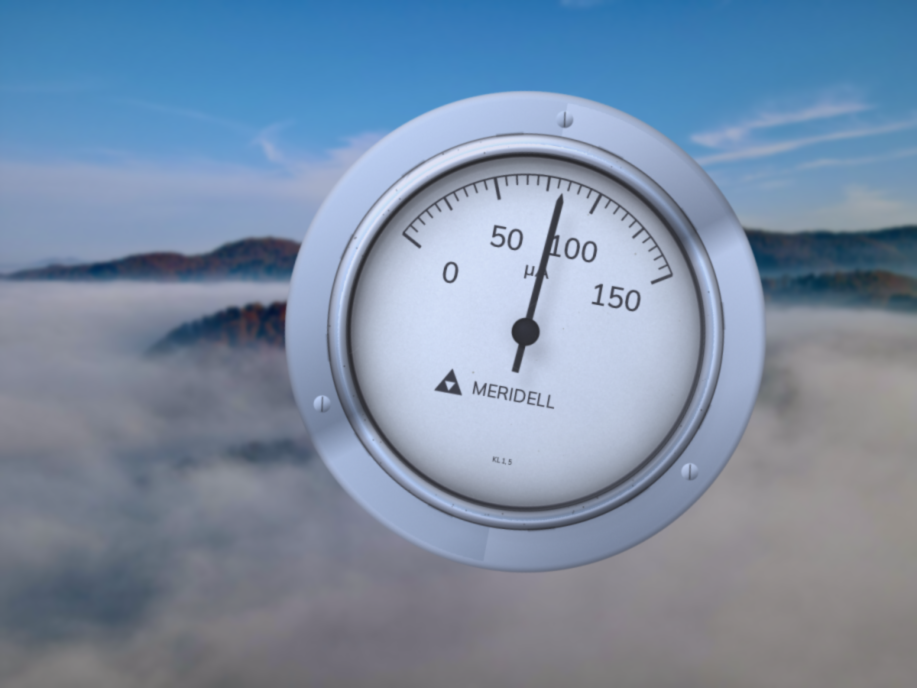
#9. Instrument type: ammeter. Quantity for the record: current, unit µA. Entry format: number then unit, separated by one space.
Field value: 82.5 µA
